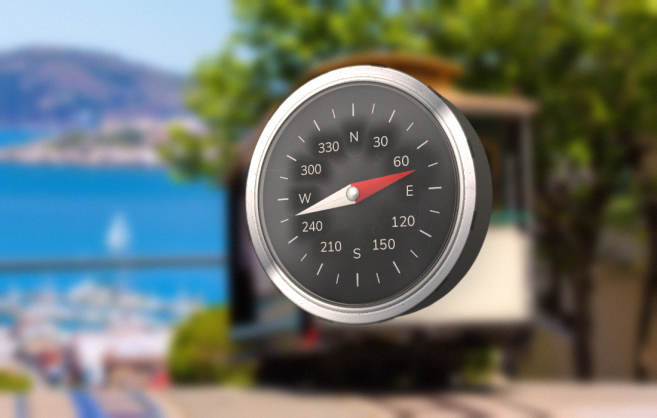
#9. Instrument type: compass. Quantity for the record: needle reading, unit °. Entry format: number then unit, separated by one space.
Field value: 75 °
